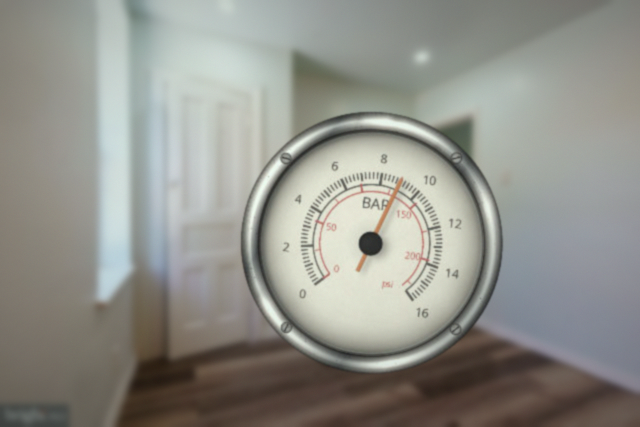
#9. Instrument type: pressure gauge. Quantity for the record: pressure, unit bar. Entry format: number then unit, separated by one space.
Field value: 9 bar
